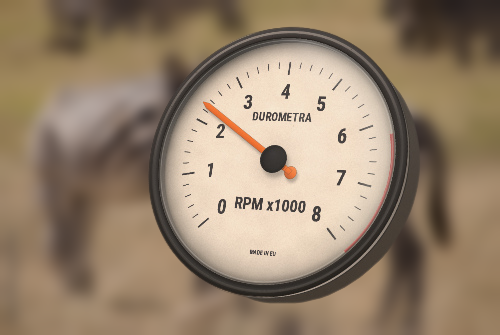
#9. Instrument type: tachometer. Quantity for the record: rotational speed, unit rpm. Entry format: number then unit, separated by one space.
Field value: 2300 rpm
